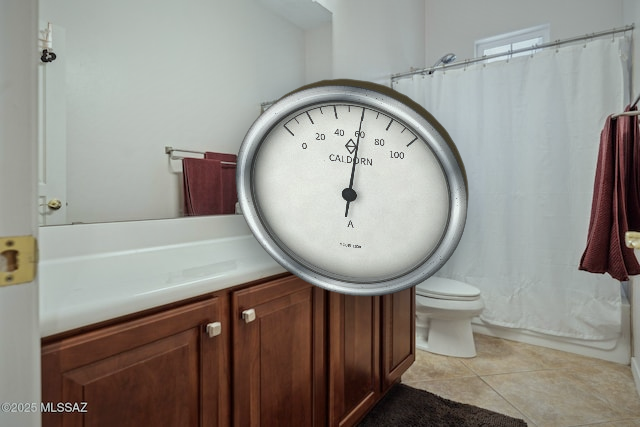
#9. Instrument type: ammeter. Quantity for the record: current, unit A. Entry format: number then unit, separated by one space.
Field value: 60 A
